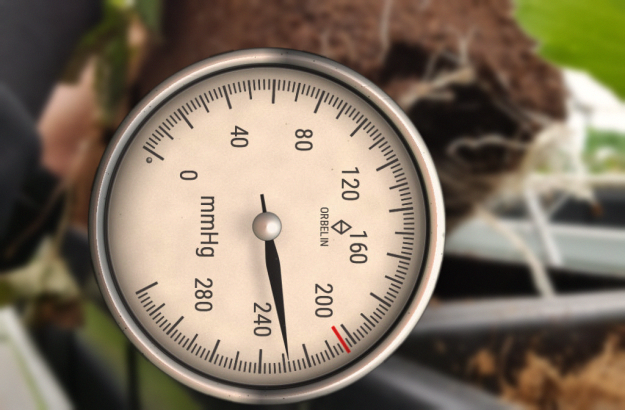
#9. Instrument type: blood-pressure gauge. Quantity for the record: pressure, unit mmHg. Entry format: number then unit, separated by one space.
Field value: 228 mmHg
